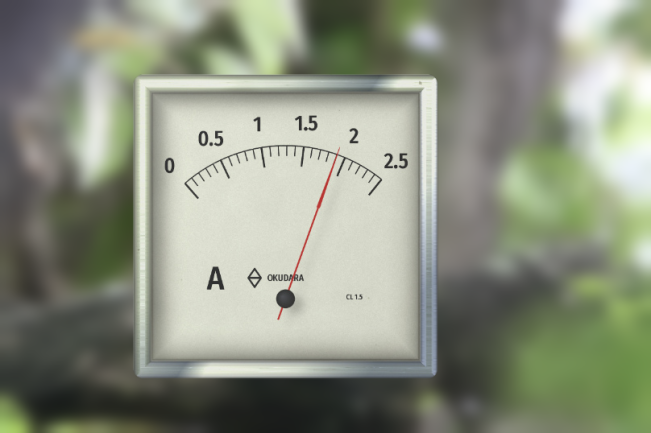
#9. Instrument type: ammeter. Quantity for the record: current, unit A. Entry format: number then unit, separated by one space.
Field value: 1.9 A
